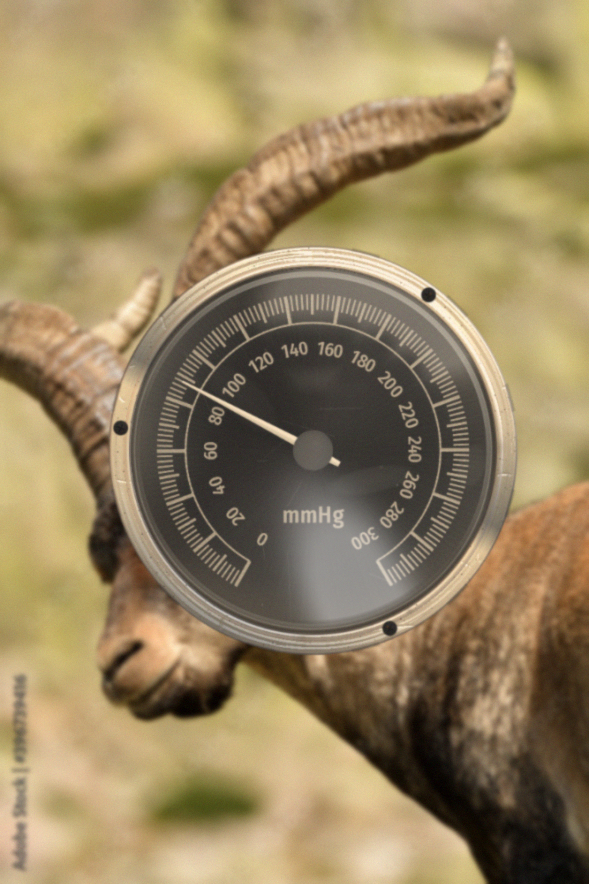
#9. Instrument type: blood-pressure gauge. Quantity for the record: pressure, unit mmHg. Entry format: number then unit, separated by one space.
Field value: 88 mmHg
